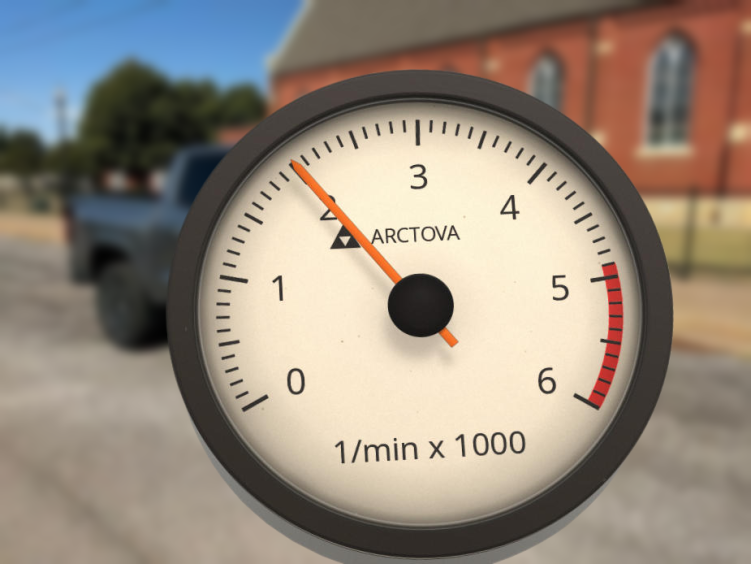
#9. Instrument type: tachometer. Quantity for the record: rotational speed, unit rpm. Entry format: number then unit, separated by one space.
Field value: 2000 rpm
